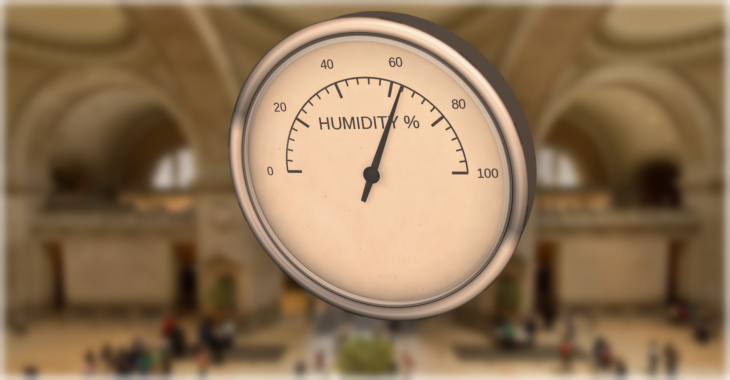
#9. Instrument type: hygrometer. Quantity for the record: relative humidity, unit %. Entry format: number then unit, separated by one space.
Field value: 64 %
